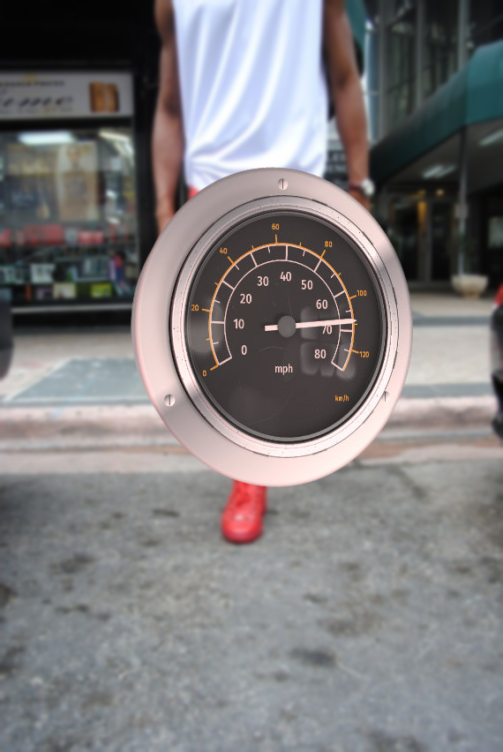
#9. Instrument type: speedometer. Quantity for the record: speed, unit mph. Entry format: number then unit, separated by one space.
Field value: 67.5 mph
